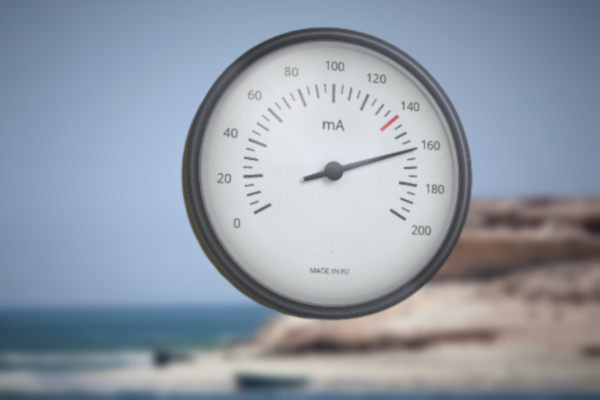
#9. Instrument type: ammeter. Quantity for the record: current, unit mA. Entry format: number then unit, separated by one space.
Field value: 160 mA
